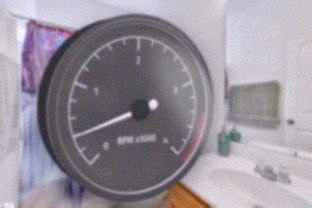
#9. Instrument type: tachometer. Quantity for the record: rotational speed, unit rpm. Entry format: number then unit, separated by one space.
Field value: 400 rpm
